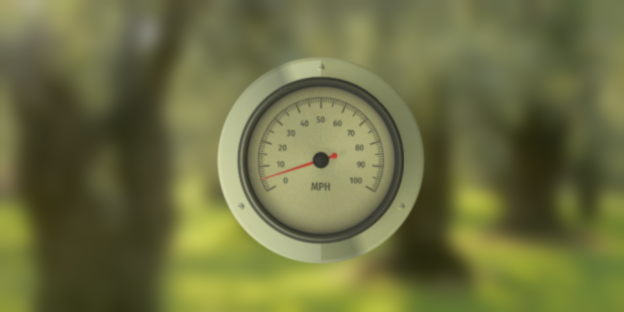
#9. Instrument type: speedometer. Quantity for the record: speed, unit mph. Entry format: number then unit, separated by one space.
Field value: 5 mph
